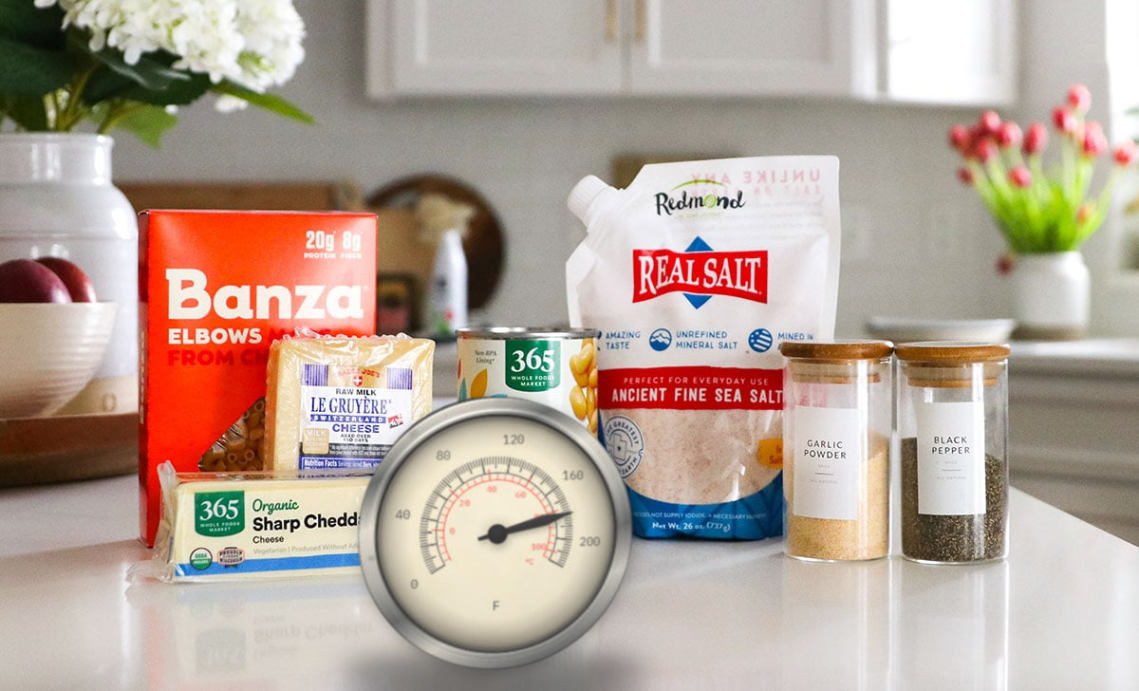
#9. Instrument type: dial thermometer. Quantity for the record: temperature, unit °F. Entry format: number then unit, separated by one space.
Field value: 180 °F
